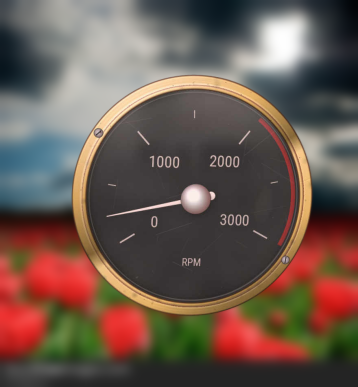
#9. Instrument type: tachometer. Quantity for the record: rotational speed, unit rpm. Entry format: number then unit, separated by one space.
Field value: 250 rpm
